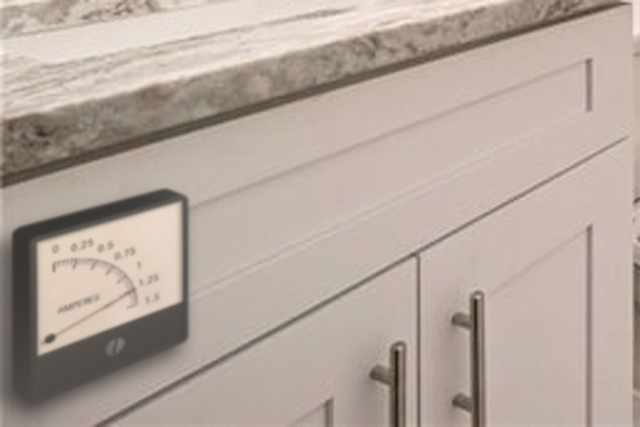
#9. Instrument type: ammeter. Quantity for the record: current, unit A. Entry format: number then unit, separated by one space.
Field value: 1.25 A
